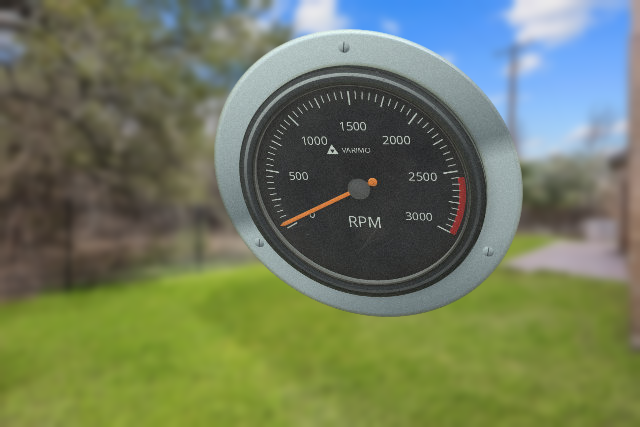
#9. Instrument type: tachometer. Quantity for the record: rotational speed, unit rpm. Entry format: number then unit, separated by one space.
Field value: 50 rpm
